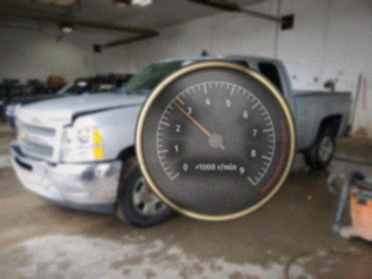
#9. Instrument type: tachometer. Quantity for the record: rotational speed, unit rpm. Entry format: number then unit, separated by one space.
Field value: 2800 rpm
